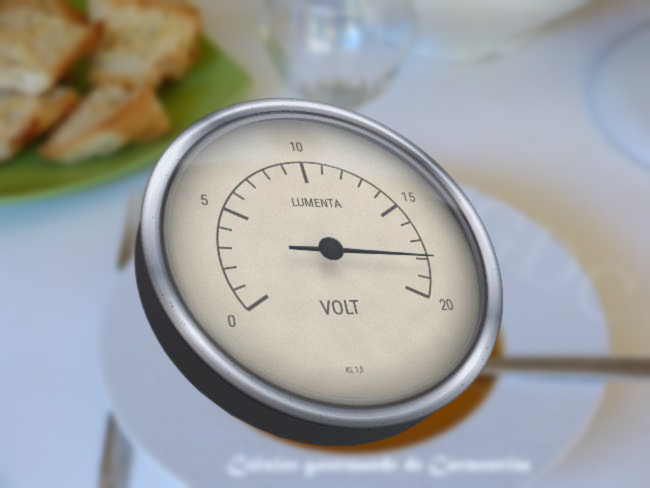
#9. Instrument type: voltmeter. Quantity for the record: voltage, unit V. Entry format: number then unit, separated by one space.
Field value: 18 V
